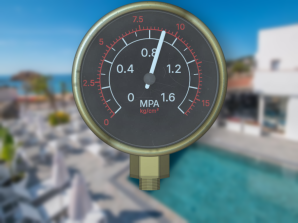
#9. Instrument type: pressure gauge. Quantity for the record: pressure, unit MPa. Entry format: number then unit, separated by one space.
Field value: 0.9 MPa
